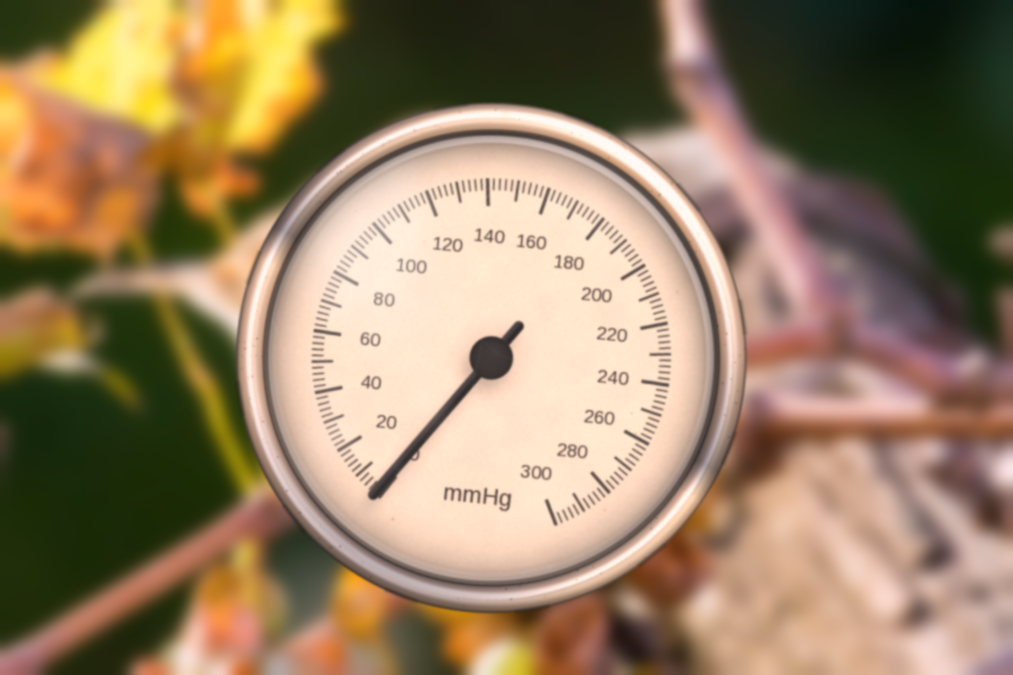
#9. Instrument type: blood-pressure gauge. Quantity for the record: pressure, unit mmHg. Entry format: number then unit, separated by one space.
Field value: 2 mmHg
